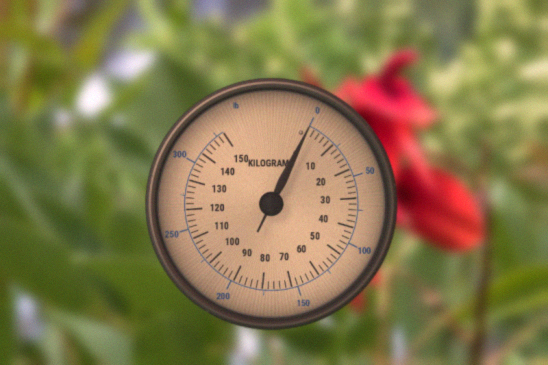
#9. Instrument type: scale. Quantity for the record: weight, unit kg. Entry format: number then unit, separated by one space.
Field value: 0 kg
